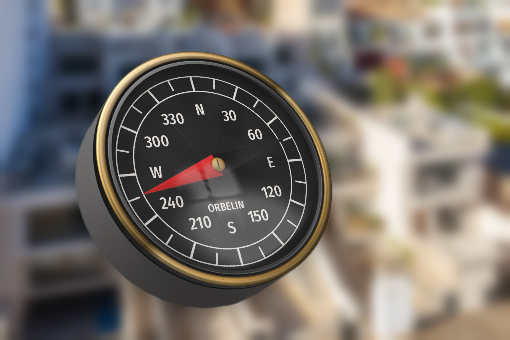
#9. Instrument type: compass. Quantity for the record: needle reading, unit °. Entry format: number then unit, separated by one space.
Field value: 255 °
